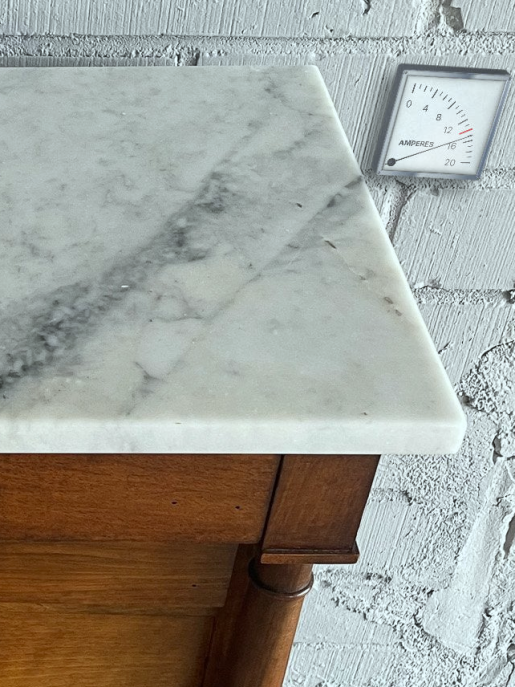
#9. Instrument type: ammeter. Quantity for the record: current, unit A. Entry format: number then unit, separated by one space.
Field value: 15 A
